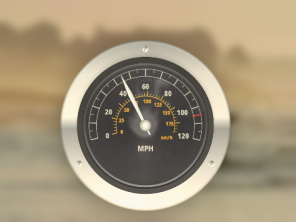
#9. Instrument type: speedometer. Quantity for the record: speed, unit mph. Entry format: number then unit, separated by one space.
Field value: 45 mph
